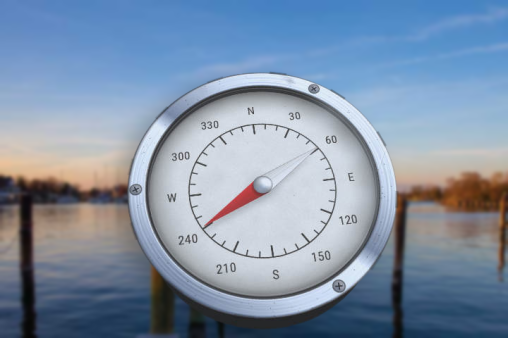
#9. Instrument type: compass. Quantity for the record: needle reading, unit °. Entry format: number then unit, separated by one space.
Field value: 240 °
